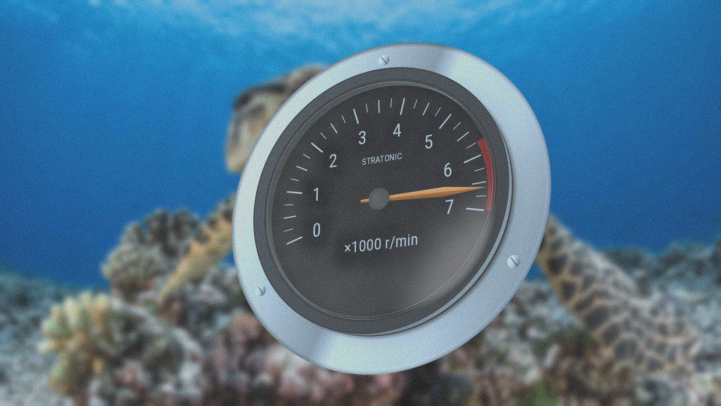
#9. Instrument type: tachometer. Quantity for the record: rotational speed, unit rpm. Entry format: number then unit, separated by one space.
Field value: 6625 rpm
